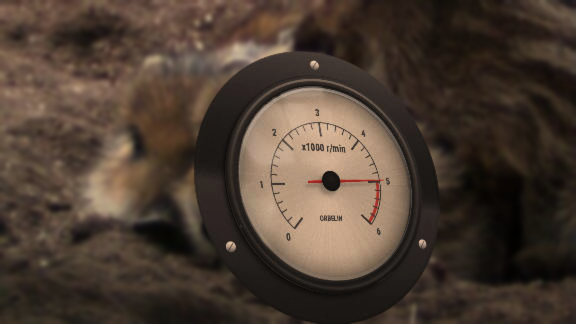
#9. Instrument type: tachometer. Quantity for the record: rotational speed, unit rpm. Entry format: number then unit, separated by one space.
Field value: 5000 rpm
